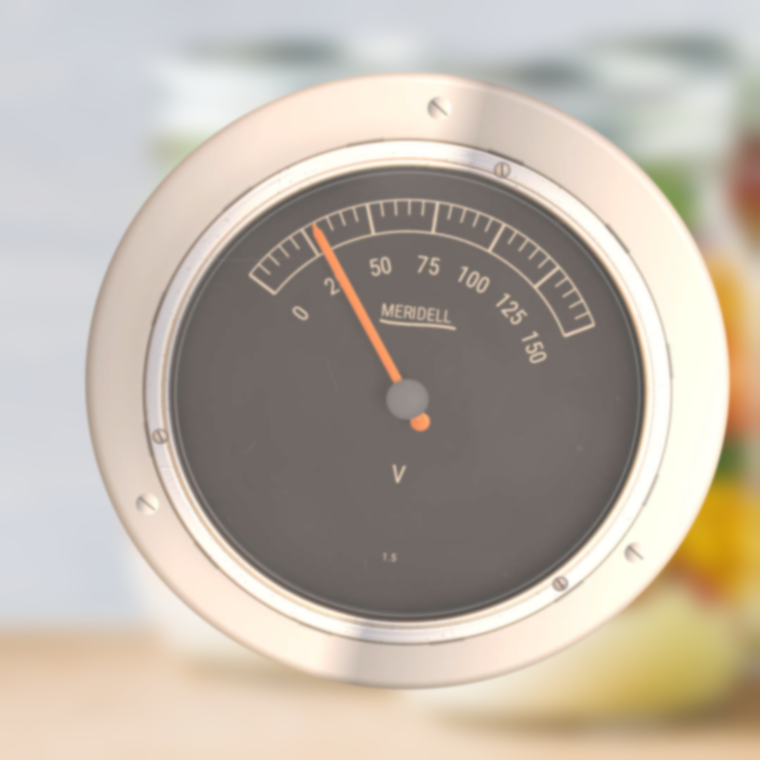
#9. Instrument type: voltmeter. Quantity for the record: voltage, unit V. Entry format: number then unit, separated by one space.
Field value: 30 V
